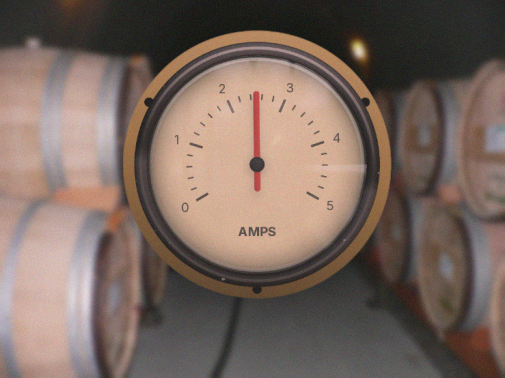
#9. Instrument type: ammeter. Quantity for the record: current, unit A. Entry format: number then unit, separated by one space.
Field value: 2.5 A
